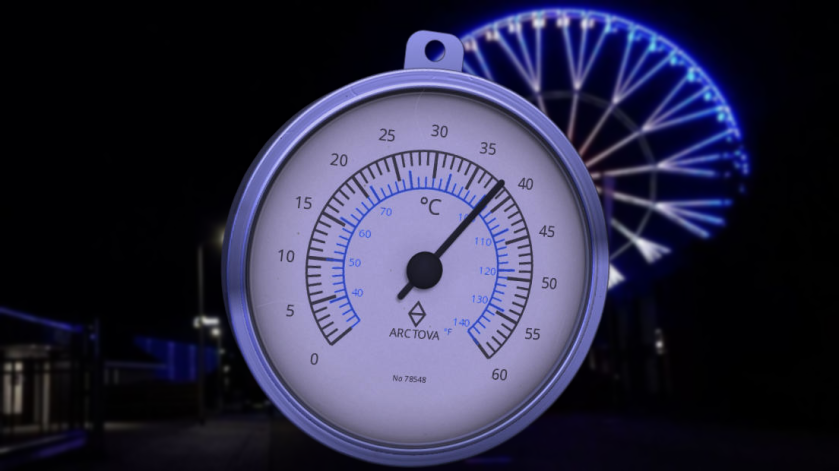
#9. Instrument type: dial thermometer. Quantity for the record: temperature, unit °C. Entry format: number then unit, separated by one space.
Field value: 38 °C
